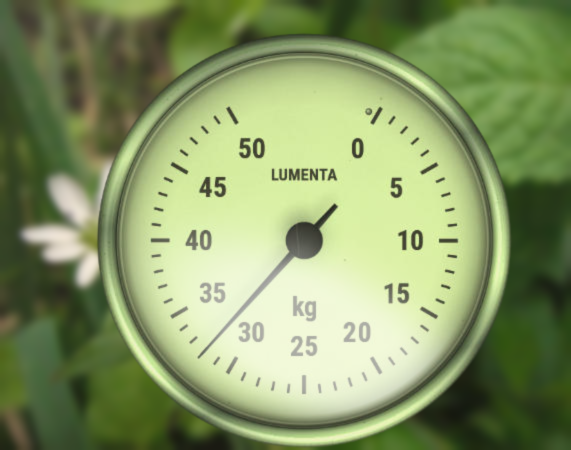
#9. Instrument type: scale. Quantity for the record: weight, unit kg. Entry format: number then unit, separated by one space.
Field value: 32 kg
